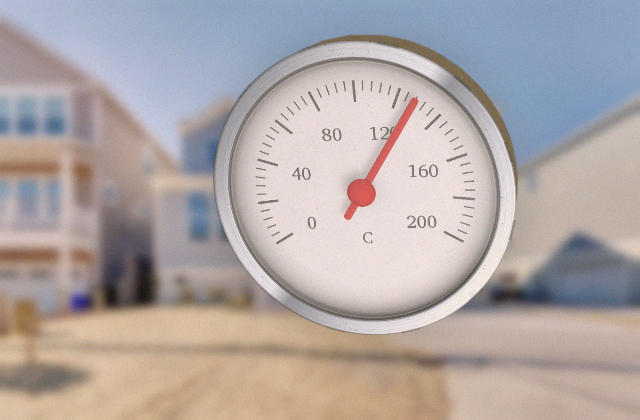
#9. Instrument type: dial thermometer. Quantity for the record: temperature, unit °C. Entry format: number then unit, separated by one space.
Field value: 128 °C
